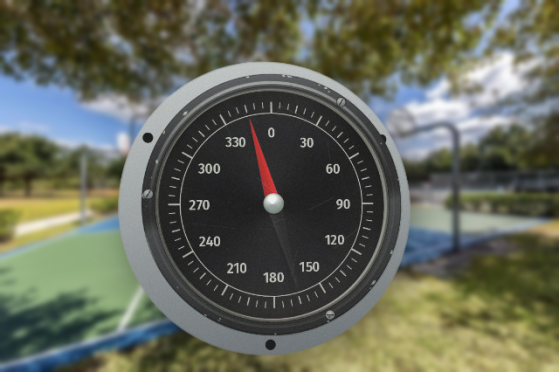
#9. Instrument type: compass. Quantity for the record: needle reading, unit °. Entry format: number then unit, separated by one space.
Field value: 345 °
